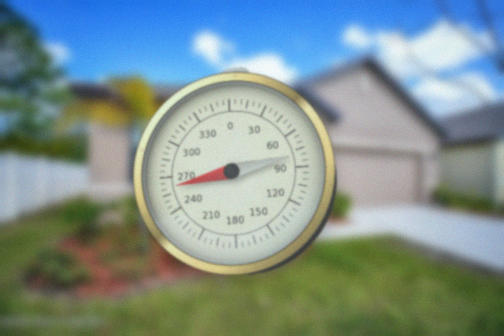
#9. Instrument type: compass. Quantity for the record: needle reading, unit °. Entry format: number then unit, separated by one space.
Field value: 260 °
